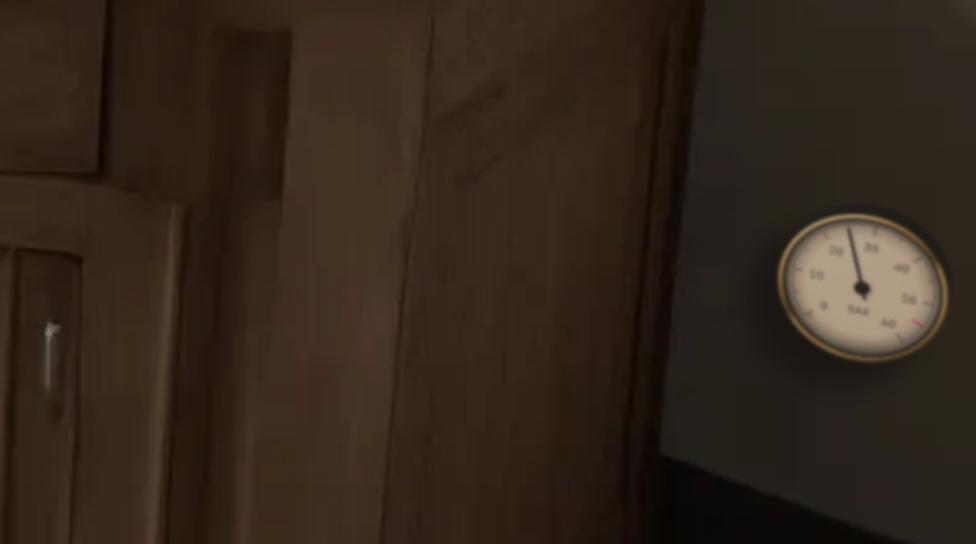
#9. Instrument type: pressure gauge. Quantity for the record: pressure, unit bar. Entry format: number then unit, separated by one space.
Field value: 25 bar
